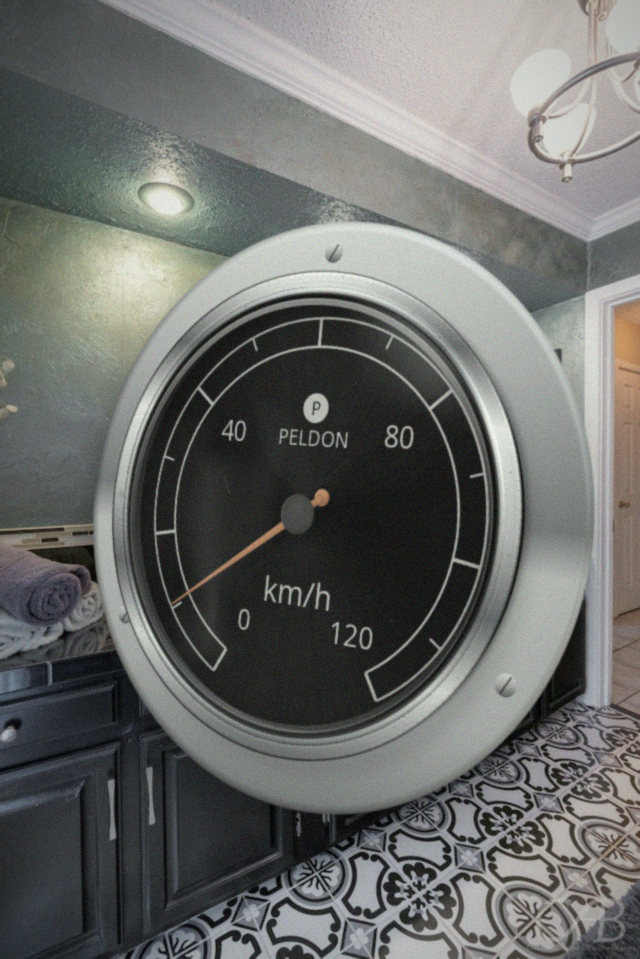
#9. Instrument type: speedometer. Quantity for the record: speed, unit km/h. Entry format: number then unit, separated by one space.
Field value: 10 km/h
